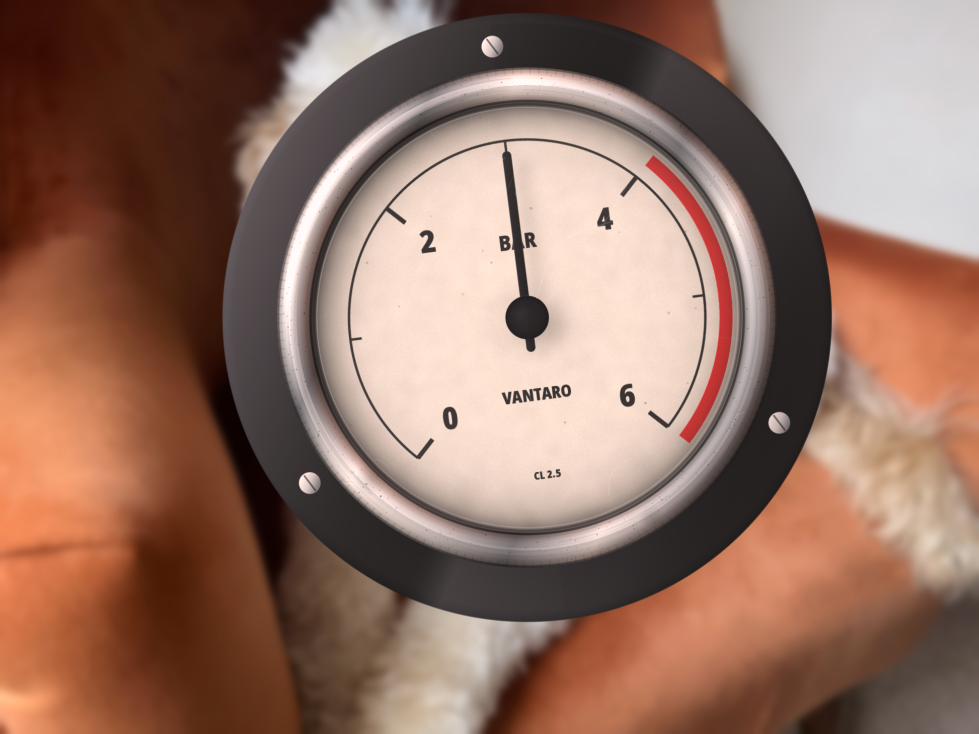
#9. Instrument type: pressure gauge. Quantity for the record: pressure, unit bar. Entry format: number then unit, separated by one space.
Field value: 3 bar
